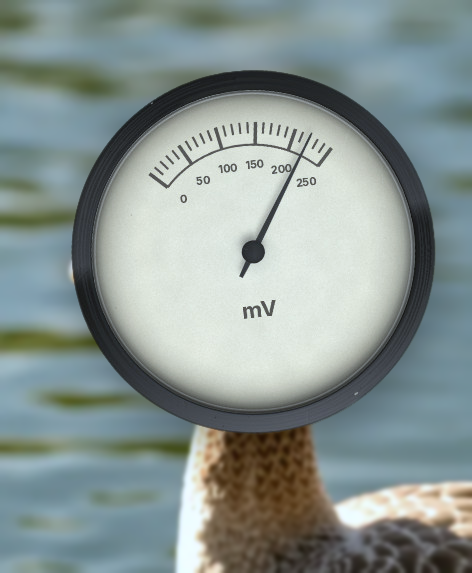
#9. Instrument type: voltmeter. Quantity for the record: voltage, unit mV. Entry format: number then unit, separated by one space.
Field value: 220 mV
